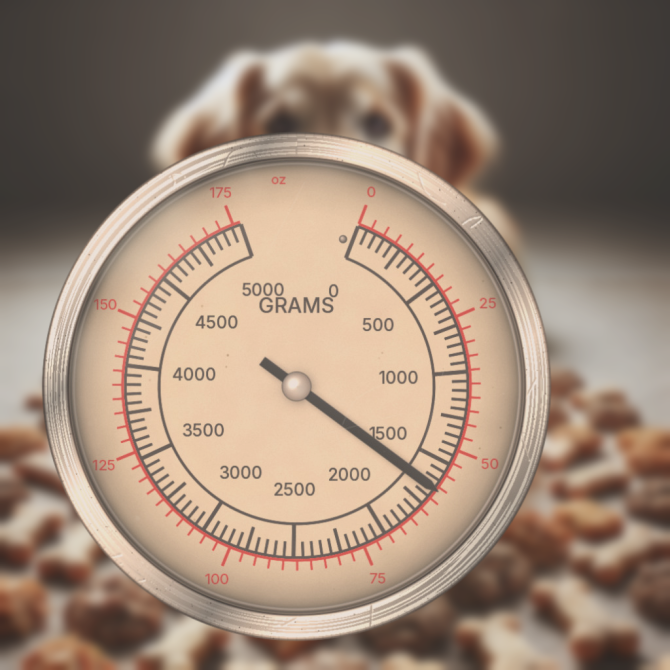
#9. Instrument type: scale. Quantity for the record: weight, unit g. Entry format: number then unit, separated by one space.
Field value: 1650 g
